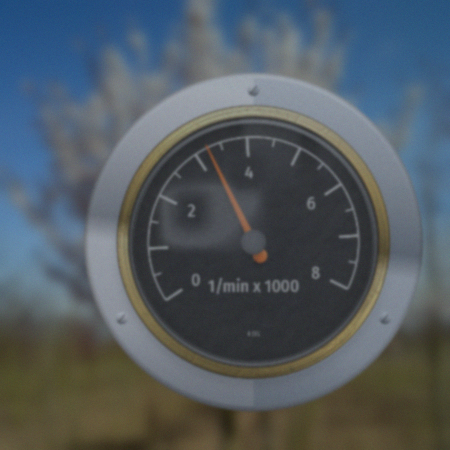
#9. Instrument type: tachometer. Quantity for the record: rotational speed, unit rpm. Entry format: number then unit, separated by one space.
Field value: 3250 rpm
